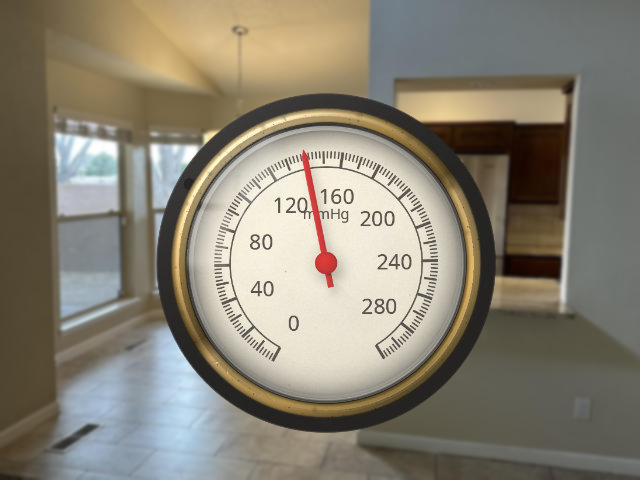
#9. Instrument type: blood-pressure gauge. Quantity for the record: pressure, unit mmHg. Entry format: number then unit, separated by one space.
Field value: 140 mmHg
